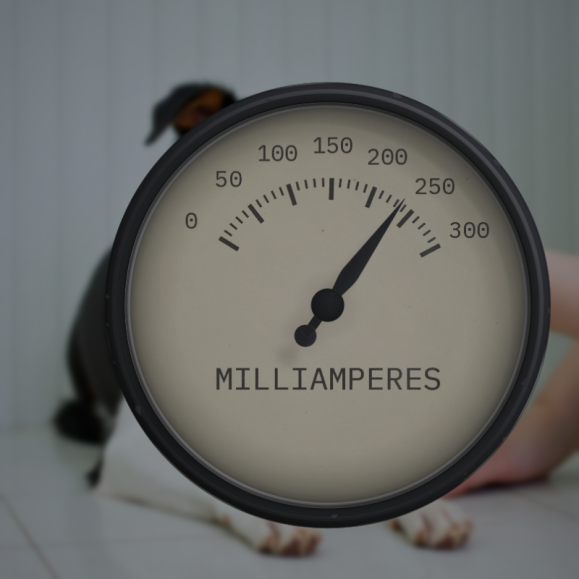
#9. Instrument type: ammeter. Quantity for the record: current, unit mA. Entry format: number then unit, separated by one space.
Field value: 235 mA
